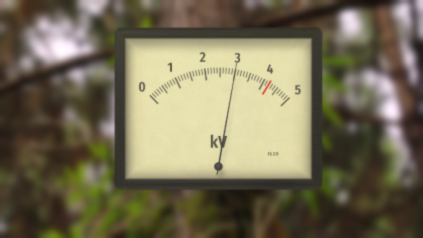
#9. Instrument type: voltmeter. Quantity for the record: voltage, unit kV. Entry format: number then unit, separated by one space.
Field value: 3 kV
